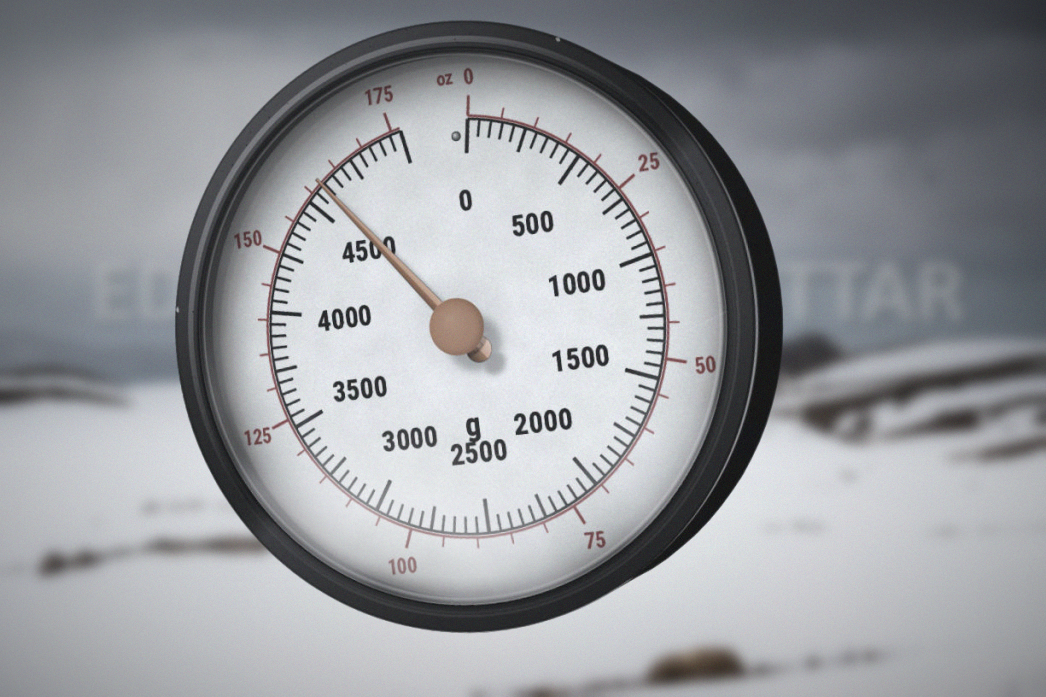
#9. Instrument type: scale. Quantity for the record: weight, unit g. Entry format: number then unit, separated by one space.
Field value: 4600 g
